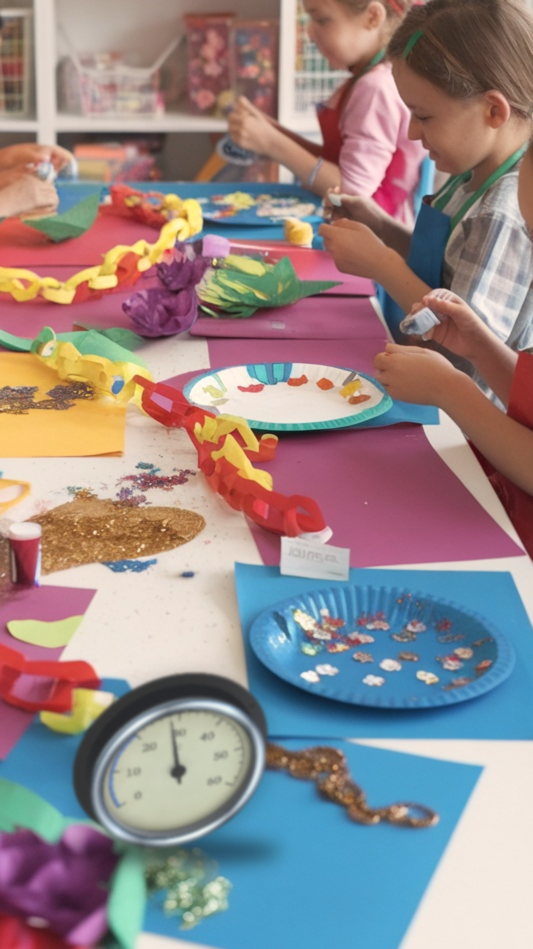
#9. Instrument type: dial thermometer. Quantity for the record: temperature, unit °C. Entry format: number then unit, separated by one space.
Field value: 28 °C
